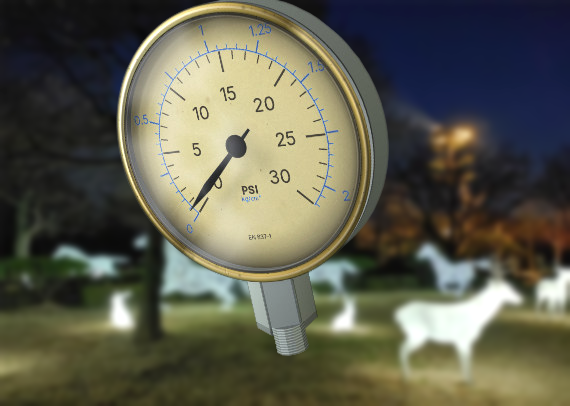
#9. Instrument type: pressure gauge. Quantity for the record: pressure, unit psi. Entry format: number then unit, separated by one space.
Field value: 0.5 psi
